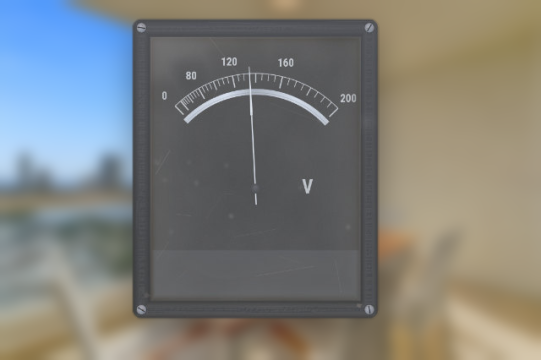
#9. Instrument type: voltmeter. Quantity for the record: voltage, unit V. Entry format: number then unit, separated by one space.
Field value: 135 V
